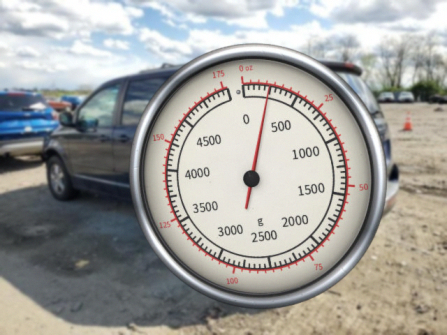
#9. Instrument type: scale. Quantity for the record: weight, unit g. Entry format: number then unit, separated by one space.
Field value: 250 g
